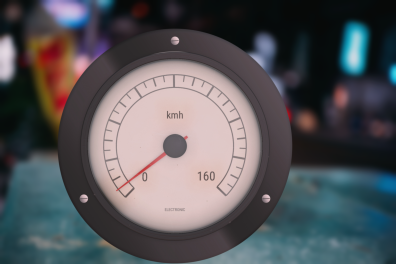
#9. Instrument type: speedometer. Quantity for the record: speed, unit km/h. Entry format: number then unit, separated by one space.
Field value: 5 km/h
